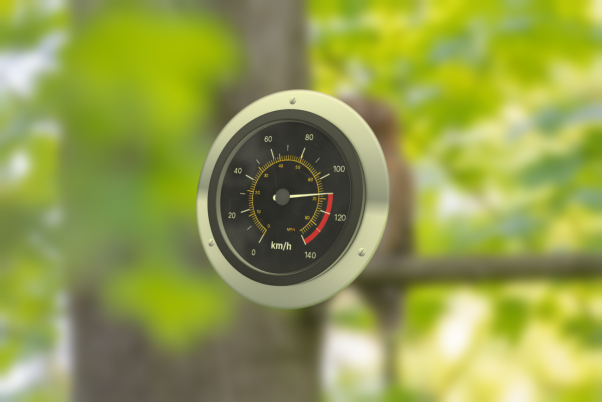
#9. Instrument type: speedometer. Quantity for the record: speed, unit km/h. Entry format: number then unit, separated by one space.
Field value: 110 km/h
